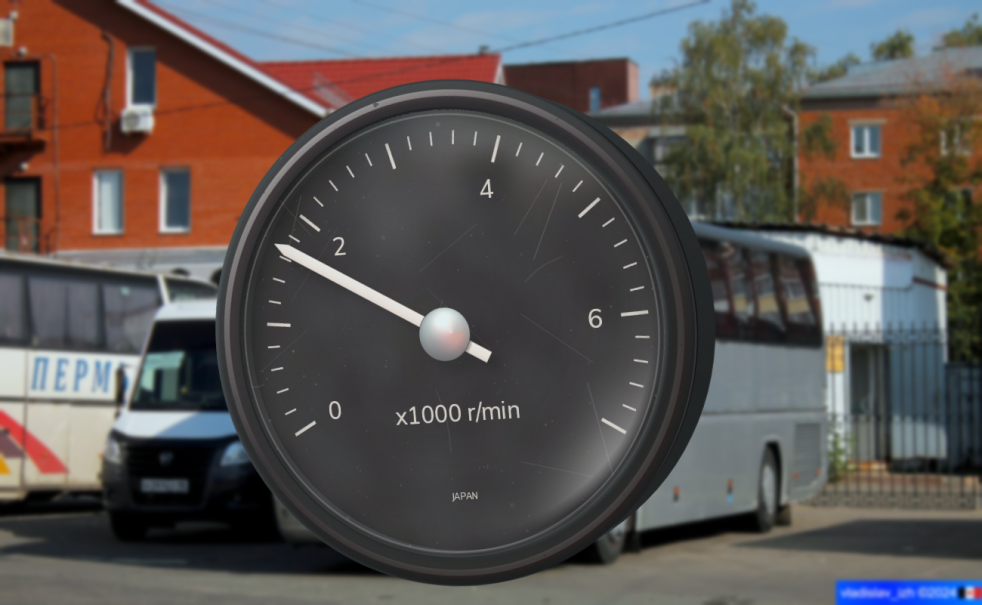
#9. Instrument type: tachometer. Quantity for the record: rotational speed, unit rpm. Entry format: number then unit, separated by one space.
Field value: 1700 rpm
